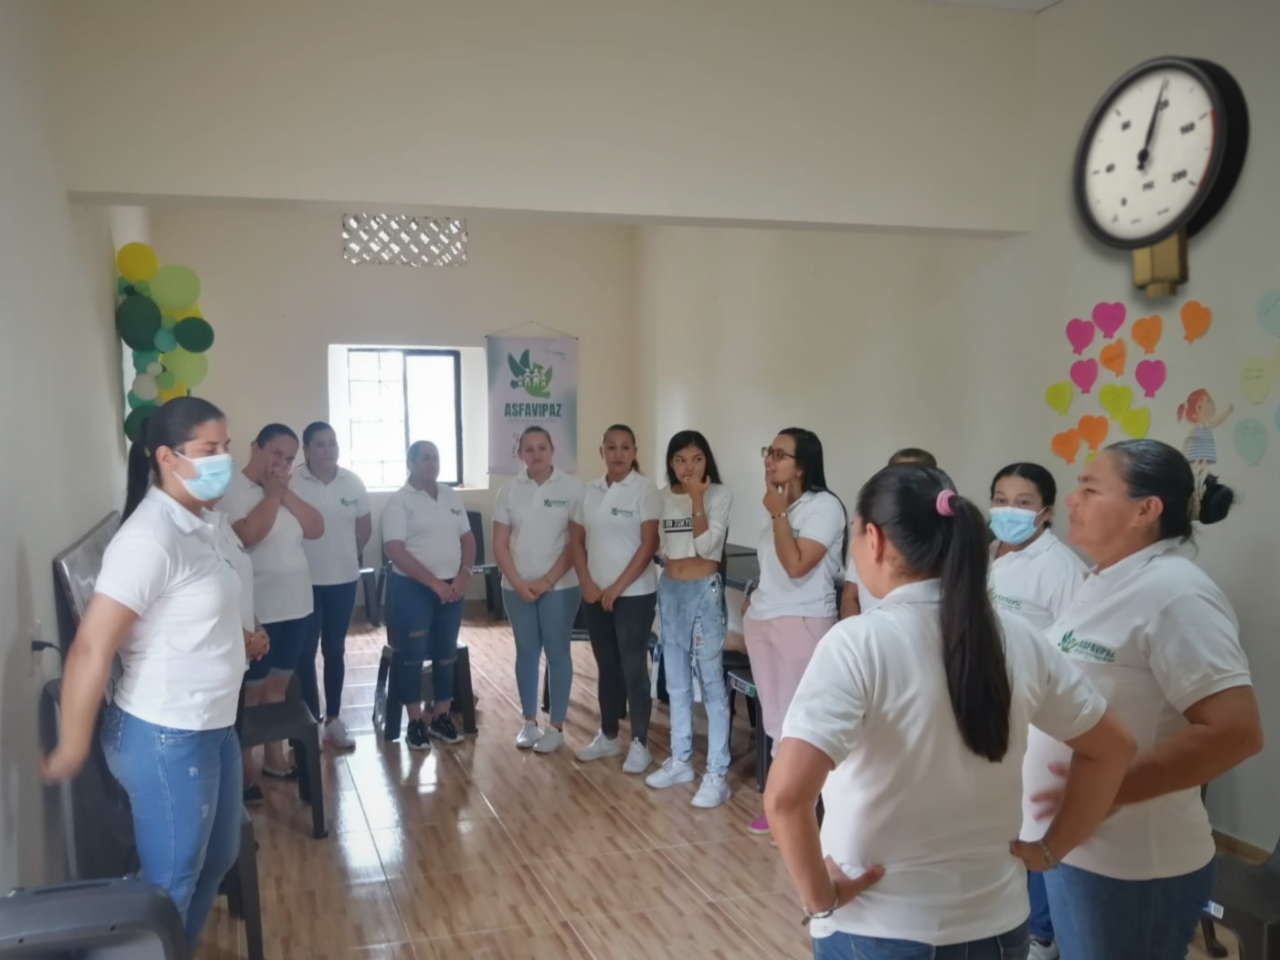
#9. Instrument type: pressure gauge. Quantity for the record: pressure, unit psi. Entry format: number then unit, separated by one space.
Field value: 120 psi
